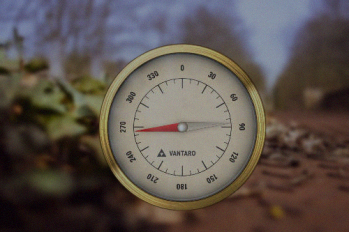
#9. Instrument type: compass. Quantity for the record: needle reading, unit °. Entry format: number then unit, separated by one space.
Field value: 265 °
